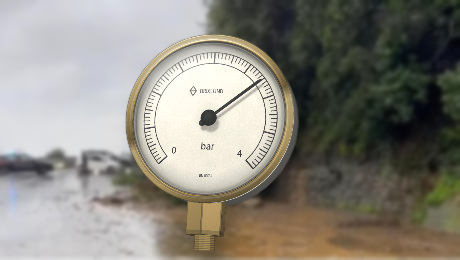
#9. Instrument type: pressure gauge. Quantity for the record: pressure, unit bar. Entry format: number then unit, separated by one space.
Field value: 2.75 bar
